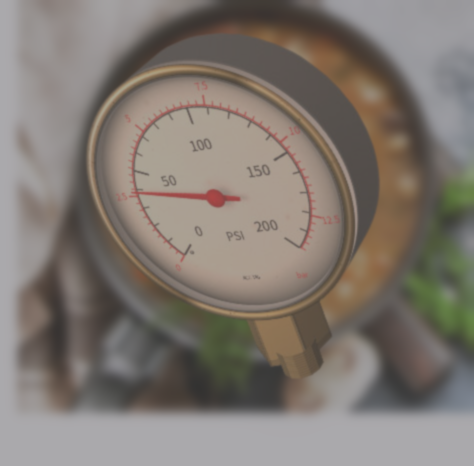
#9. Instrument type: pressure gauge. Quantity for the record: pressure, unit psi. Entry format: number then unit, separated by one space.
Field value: 40 psi
